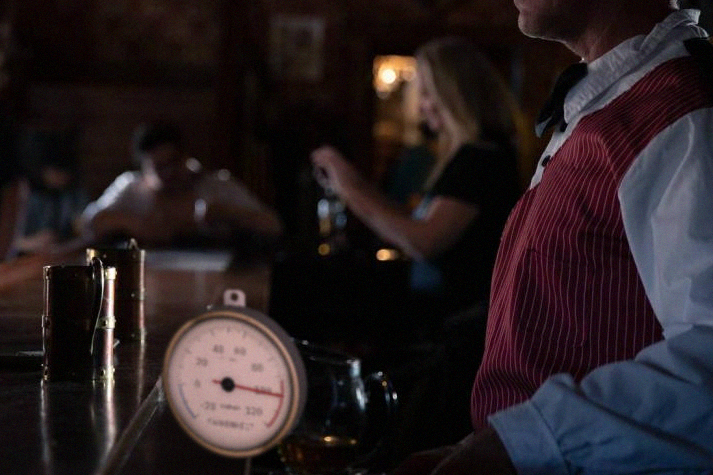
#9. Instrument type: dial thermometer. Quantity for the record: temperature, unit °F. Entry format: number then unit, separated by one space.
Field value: 100 °F
